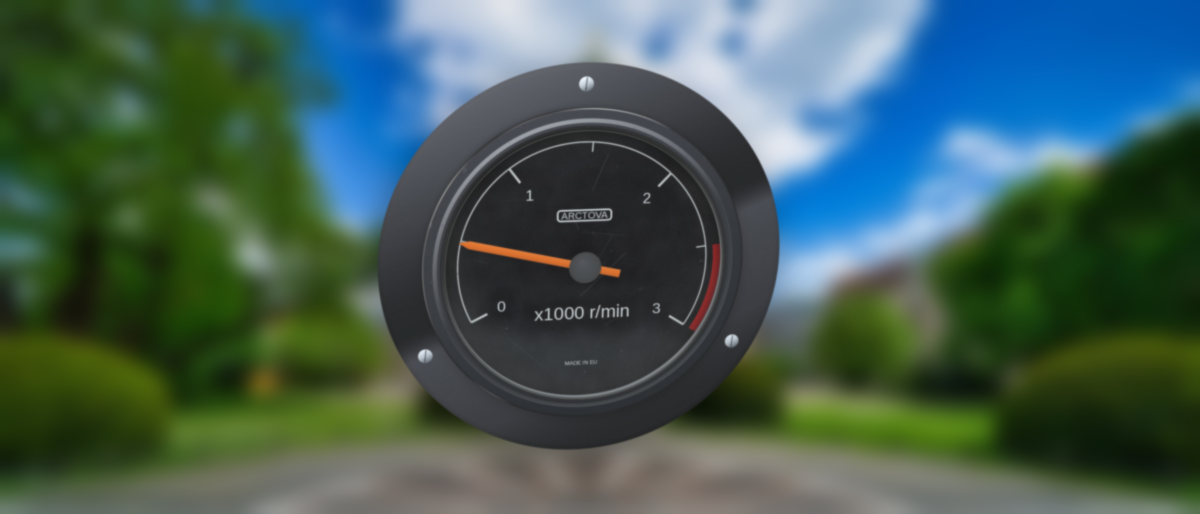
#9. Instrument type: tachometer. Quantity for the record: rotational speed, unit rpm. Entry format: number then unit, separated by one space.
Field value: 500 rpm
